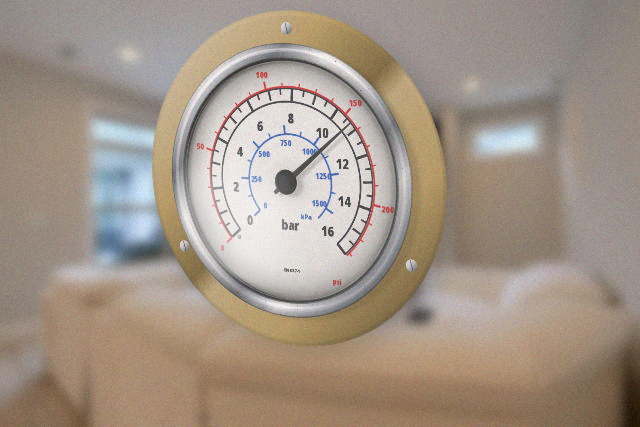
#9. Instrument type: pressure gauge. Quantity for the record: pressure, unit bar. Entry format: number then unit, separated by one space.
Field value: 10.75 bar
